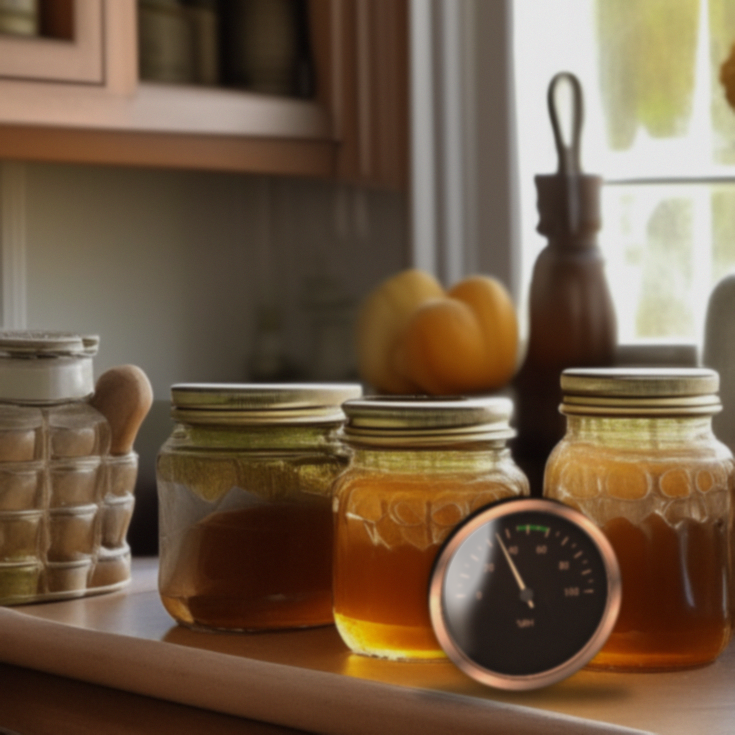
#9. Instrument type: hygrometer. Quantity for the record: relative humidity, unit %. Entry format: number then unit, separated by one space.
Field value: 35 %
